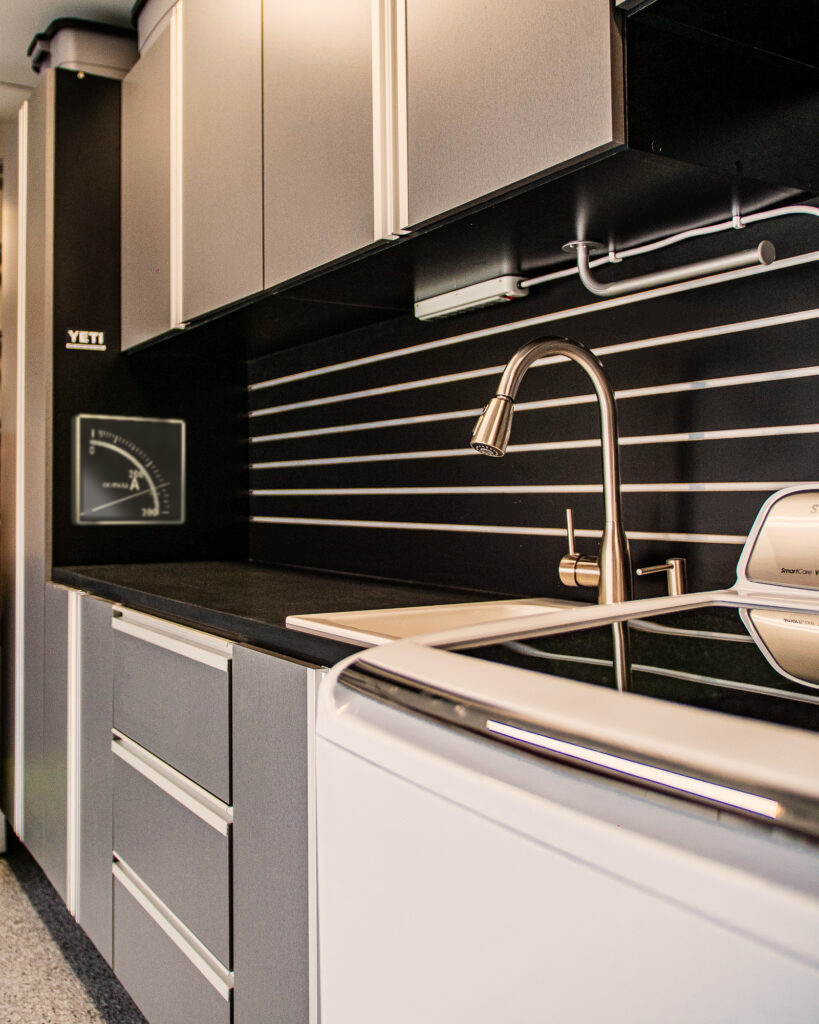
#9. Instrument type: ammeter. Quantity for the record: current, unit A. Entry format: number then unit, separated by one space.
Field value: 250 A
